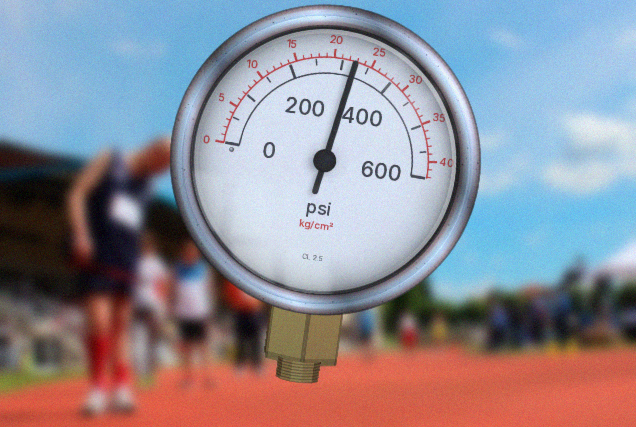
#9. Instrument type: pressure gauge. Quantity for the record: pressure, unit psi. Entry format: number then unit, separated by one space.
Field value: 325 psi
